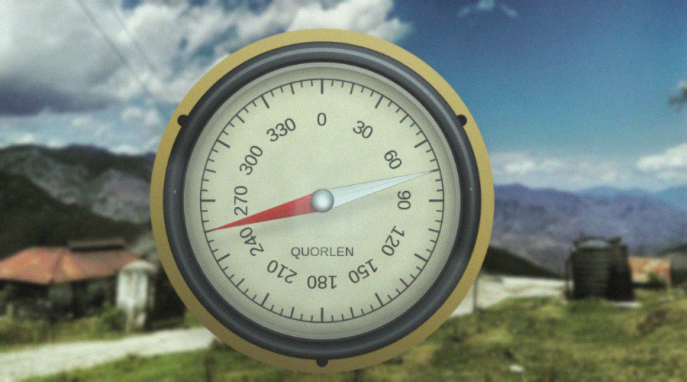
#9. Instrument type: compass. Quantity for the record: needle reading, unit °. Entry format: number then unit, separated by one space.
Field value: 255 °
